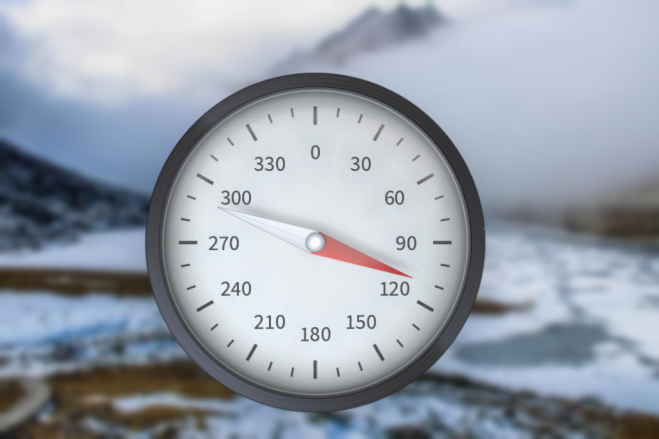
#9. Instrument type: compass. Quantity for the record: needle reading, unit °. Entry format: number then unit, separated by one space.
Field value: 110 °
